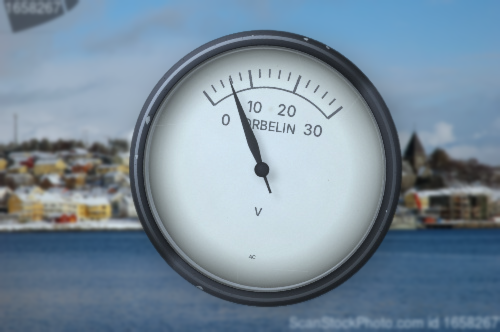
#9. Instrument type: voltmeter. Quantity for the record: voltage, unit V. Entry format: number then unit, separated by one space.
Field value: 6 V
